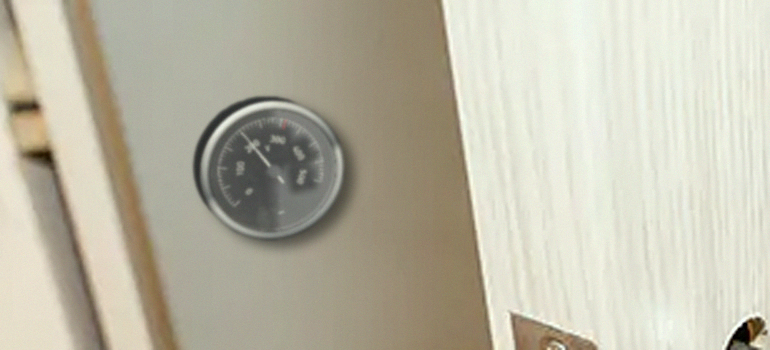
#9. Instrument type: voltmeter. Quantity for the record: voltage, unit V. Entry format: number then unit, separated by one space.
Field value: 200 V
